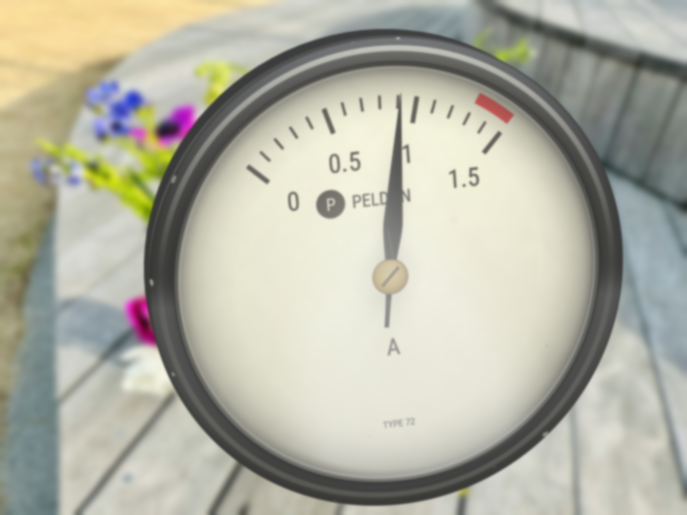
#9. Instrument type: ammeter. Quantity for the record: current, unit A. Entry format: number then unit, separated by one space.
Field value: 0.9 A
